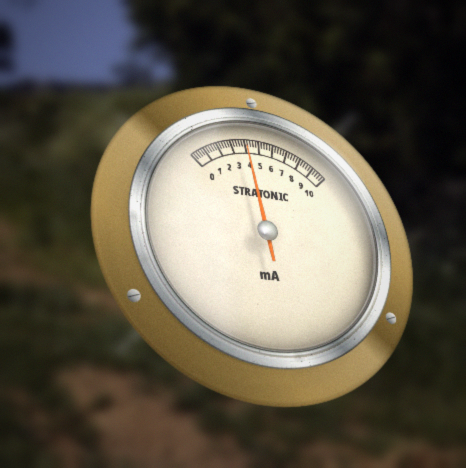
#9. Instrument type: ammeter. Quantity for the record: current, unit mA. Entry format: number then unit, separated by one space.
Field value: 4 mA
